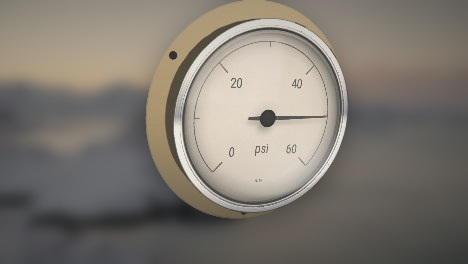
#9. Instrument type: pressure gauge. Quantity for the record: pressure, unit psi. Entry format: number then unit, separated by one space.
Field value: 50 psi
